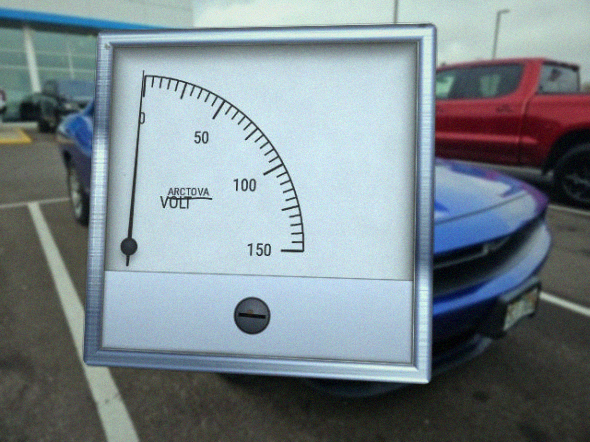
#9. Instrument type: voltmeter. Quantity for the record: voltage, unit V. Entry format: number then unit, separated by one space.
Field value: 0 V
